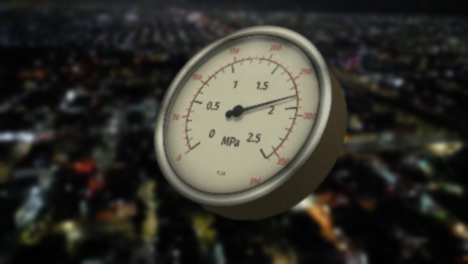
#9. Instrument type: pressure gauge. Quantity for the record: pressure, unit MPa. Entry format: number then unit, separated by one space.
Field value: 1.9 MPa
